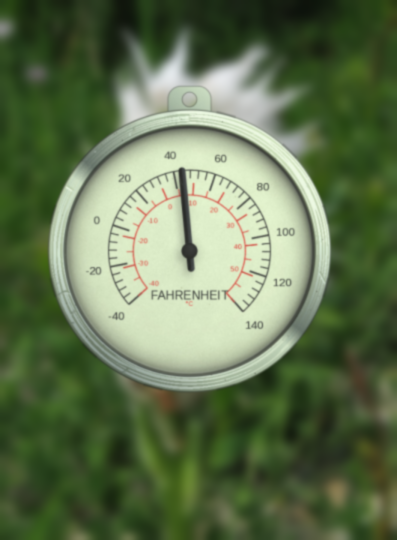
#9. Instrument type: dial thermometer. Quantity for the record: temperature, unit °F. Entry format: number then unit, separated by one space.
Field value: 44 °F
